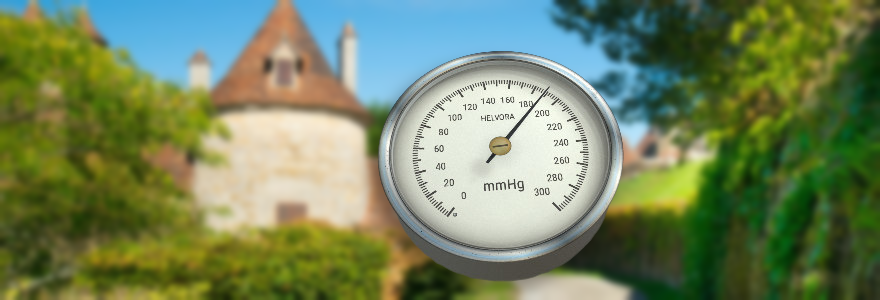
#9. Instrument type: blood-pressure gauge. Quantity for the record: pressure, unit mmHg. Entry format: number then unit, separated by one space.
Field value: 190 mmHg
